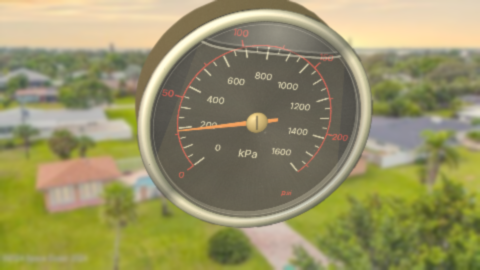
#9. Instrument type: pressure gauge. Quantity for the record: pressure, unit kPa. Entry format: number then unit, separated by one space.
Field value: 200 kPa
